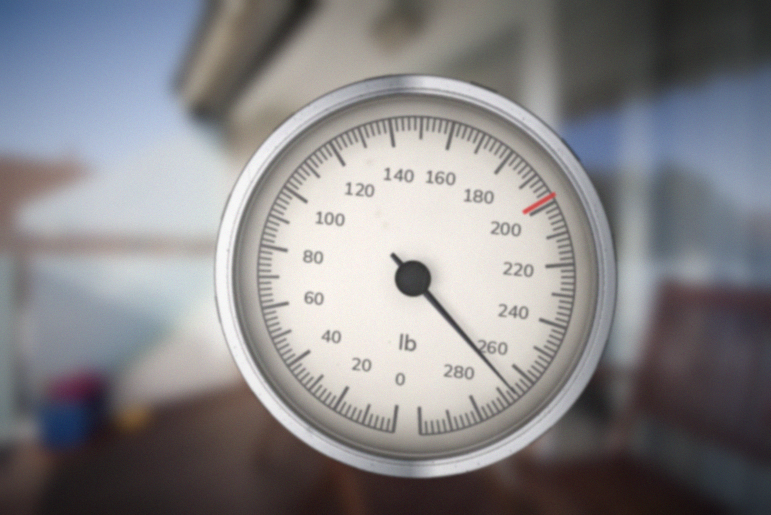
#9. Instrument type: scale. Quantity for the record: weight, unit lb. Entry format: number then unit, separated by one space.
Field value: 266 lb
